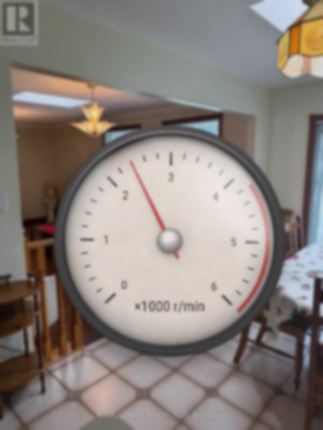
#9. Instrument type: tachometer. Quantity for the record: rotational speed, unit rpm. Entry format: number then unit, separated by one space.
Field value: 2400 rpm
